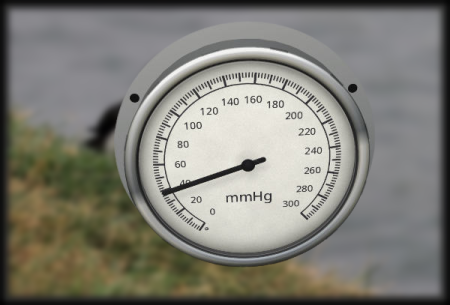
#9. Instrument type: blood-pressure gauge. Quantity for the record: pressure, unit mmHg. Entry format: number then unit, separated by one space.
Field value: 40 mmHg
